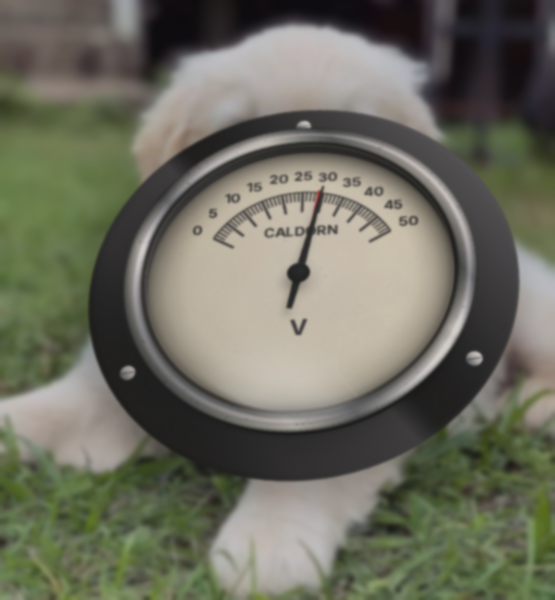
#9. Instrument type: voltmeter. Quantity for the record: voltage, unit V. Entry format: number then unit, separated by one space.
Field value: 30 V
